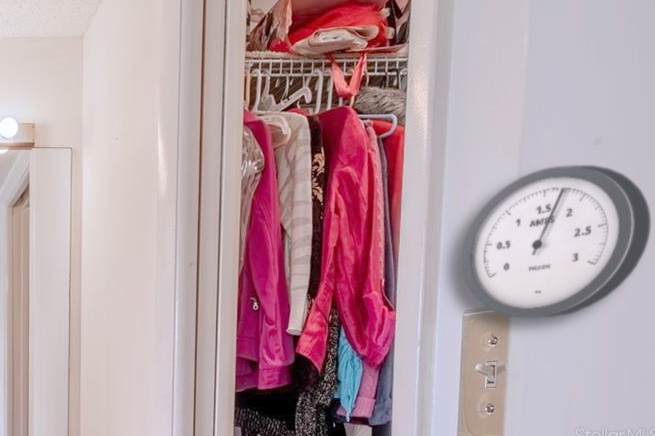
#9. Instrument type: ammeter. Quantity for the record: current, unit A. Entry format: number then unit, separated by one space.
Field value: 1.75 A
